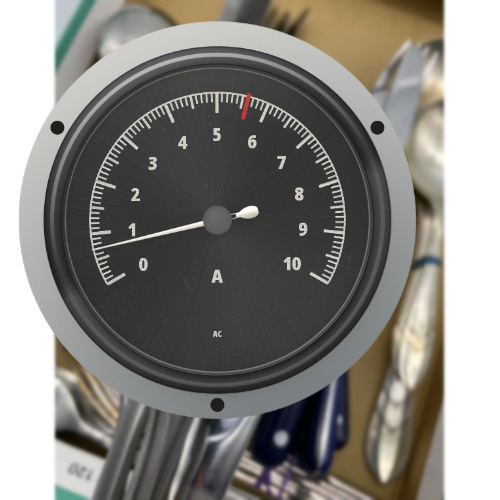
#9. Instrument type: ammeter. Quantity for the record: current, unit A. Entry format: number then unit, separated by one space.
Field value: 0.7 A
